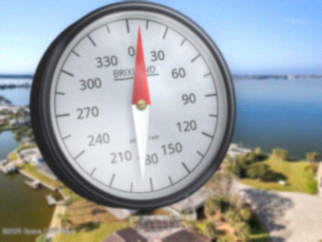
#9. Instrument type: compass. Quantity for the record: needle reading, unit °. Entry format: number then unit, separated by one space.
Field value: 7.5 °
